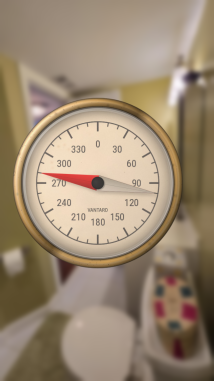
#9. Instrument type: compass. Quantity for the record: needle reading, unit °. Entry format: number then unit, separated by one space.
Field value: 280 °
